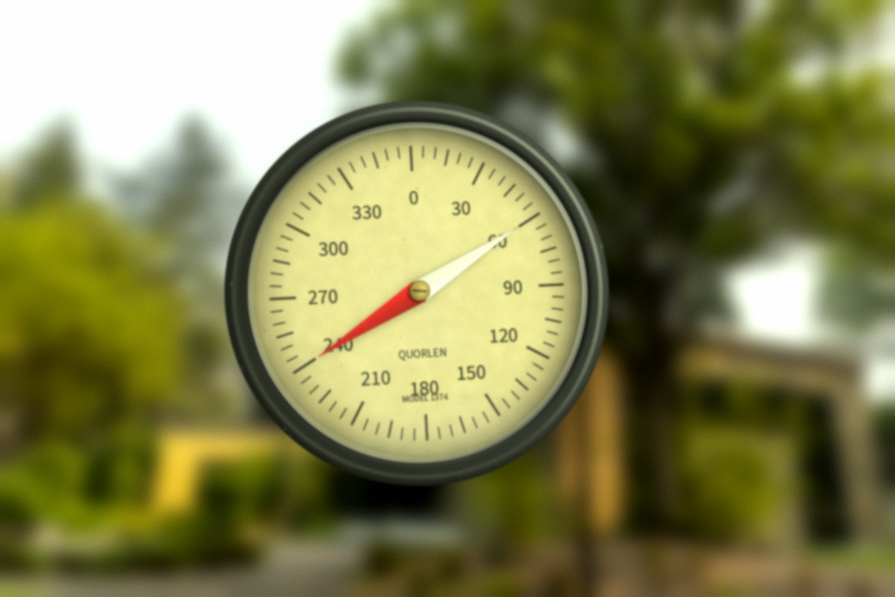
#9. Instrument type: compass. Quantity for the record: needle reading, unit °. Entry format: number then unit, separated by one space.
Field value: 240 °
